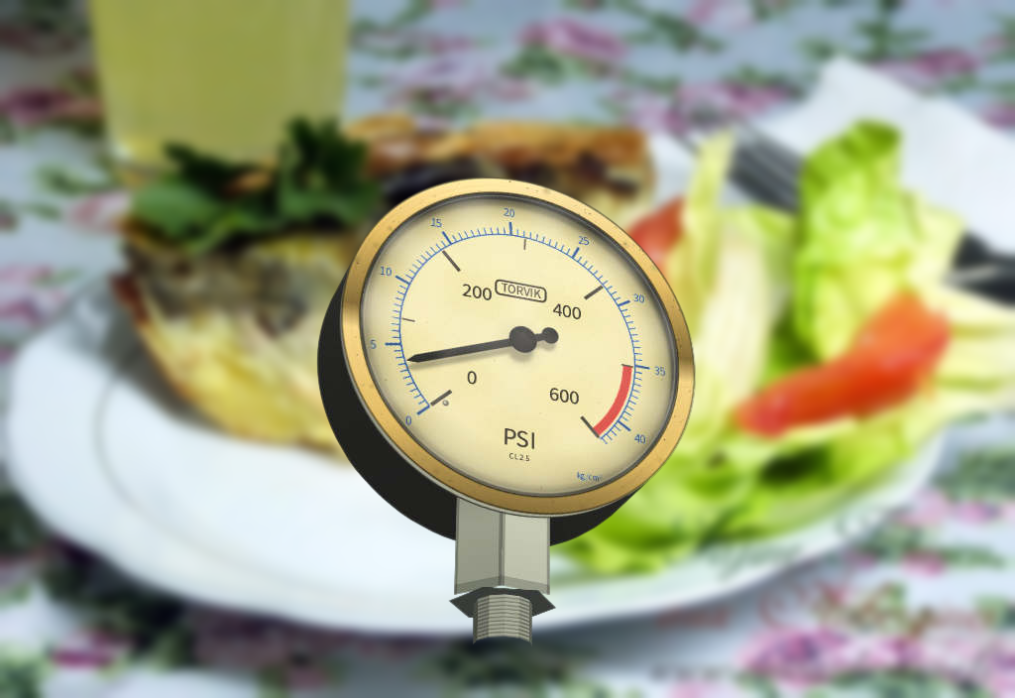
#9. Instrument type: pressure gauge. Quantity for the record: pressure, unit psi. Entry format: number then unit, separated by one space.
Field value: 50 psi
